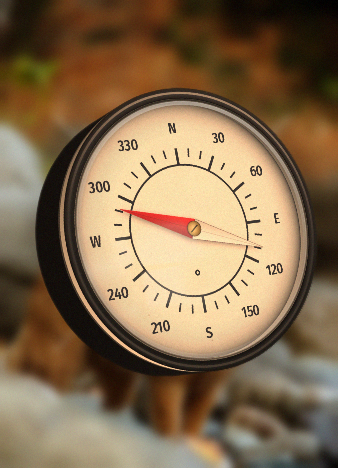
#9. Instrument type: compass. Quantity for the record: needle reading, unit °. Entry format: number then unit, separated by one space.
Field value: 290 °
